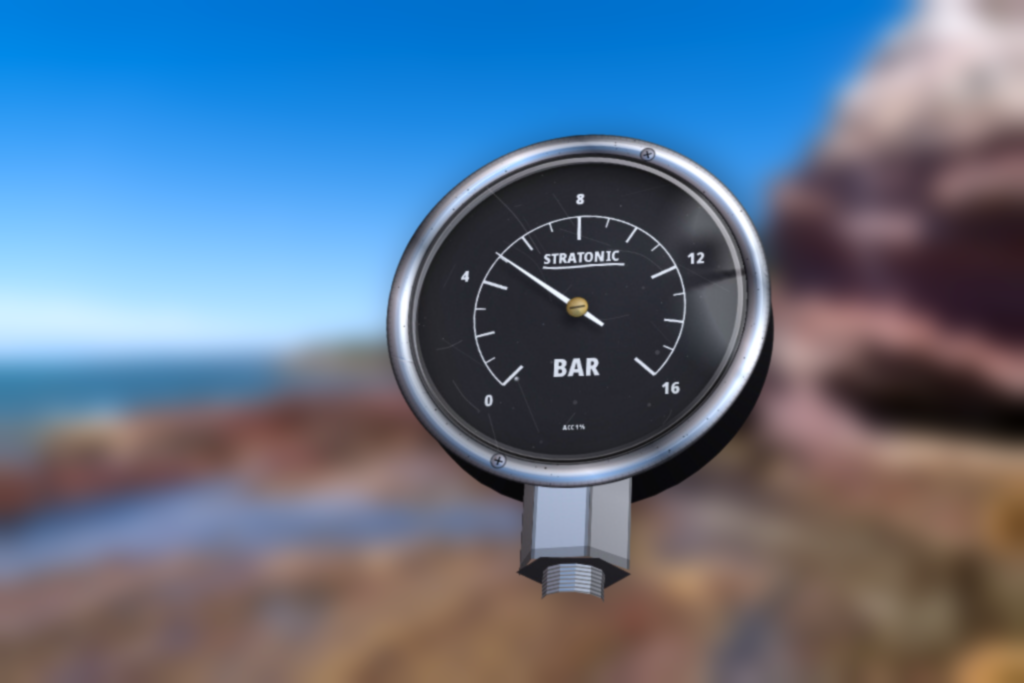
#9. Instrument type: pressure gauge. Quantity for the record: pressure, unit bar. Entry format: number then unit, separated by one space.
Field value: 5 bar
